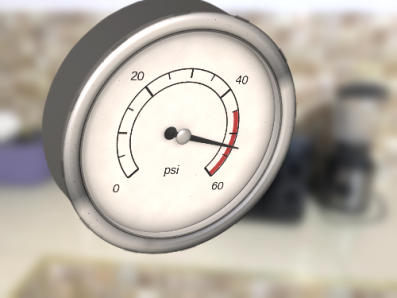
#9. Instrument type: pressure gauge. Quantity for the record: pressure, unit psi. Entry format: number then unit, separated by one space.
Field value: 52.5 psi
